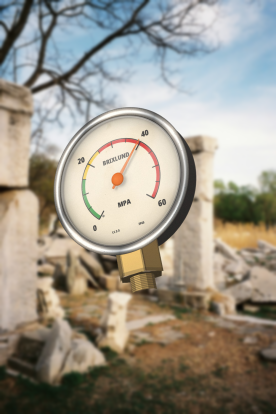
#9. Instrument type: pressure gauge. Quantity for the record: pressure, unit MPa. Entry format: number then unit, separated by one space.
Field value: 40 MPa
